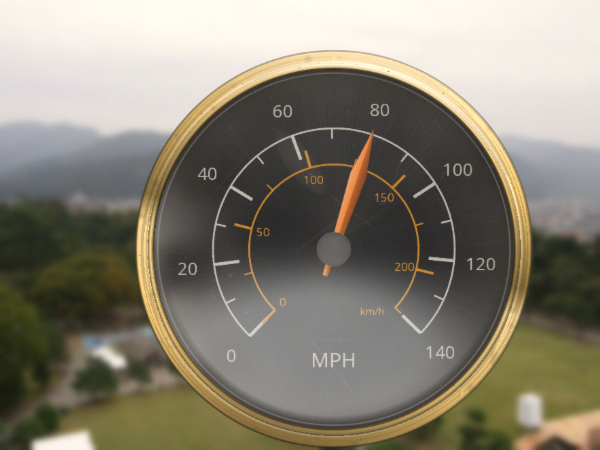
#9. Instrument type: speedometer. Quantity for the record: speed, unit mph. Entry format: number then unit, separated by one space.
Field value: 80 mph
